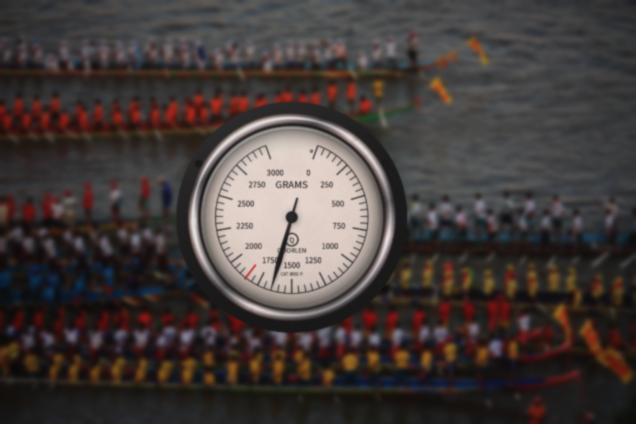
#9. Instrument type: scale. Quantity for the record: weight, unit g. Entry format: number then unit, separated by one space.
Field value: 1650 g
